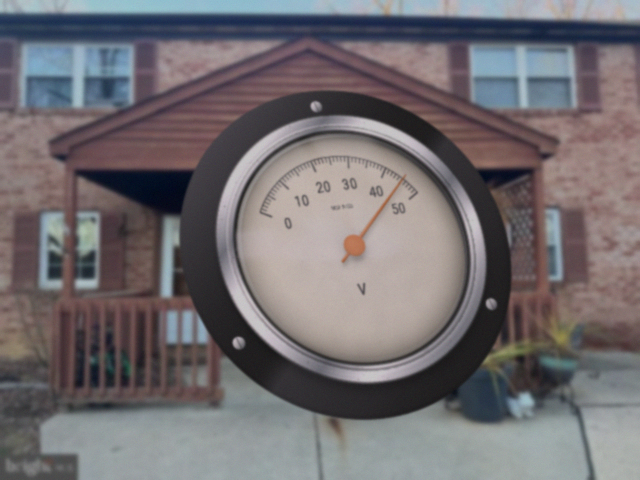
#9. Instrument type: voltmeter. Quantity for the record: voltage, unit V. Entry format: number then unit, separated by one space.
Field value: 45 V
